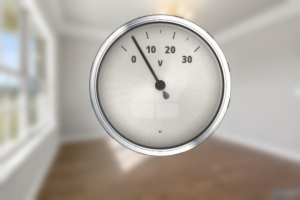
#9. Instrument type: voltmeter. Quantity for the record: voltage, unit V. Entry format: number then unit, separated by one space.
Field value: 5 V
